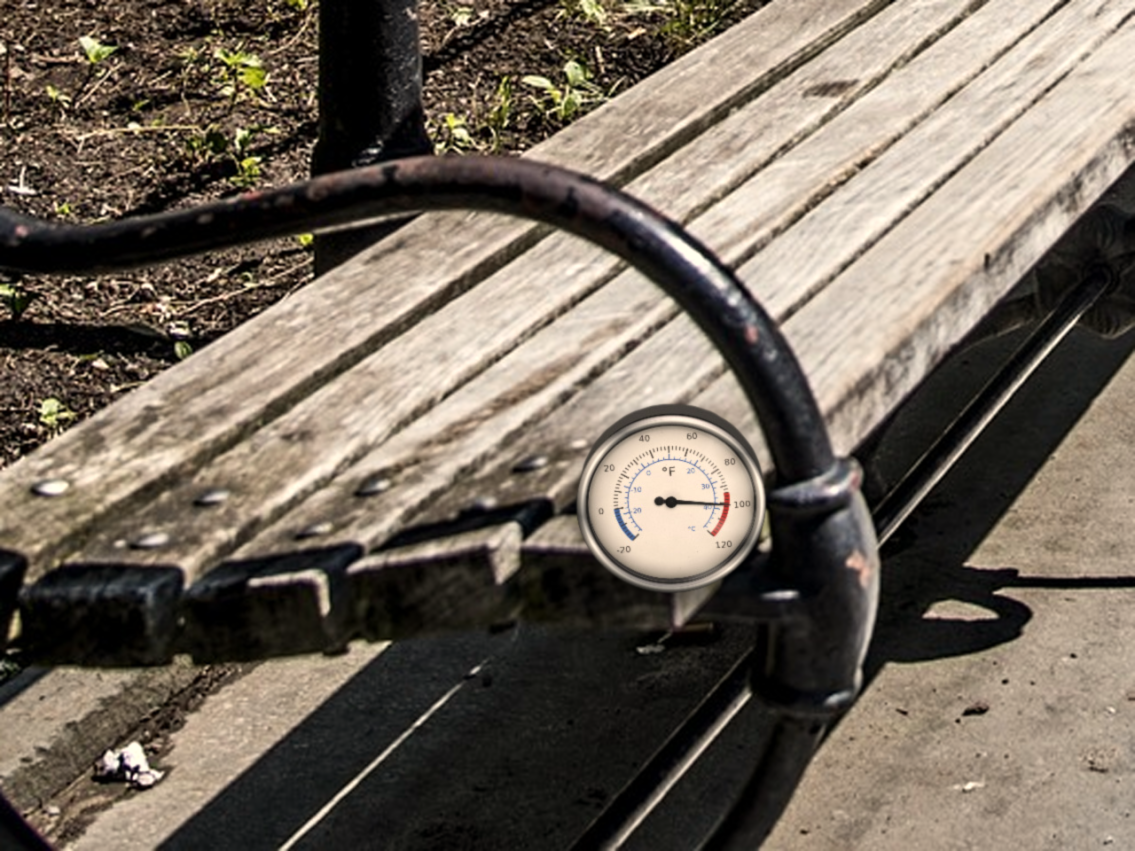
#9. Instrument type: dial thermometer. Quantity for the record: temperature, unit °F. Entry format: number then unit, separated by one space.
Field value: 100 °F
